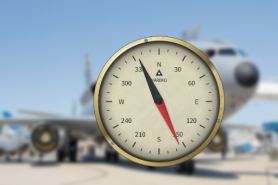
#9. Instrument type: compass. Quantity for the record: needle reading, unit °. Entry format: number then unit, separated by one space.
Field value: 155 °
